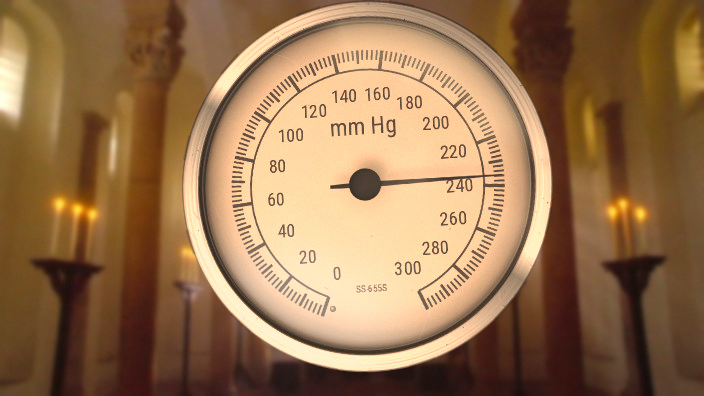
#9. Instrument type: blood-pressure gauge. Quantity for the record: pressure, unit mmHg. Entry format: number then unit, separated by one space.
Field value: 236 mmHg
